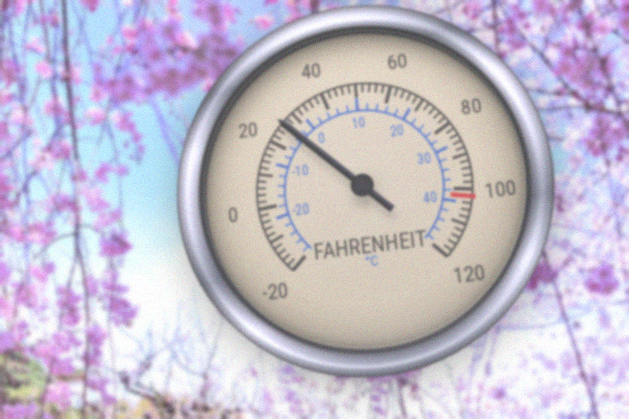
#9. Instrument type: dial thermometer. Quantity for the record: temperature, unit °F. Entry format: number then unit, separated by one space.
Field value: 26 °F
